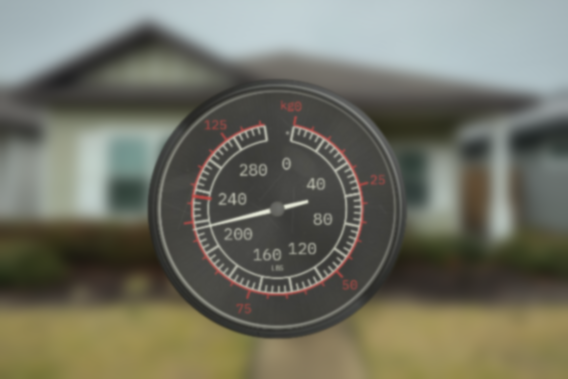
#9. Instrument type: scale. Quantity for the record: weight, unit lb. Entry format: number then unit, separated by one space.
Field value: 216 lb
